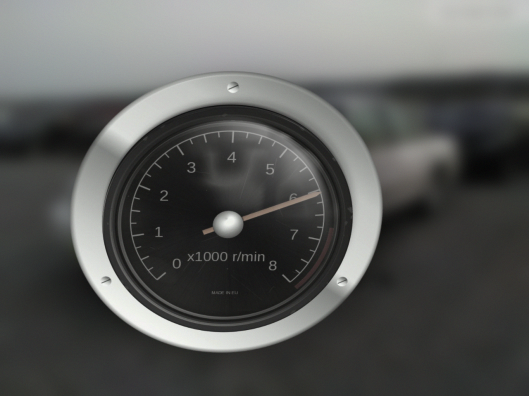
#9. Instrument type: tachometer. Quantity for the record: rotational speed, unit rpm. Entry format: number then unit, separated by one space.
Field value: 6000 rpm
